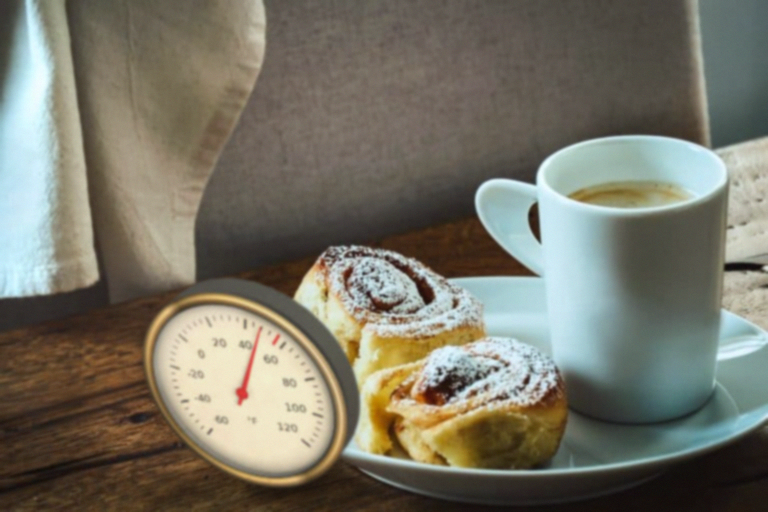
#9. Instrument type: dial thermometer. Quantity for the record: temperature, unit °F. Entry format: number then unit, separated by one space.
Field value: 48 °F
